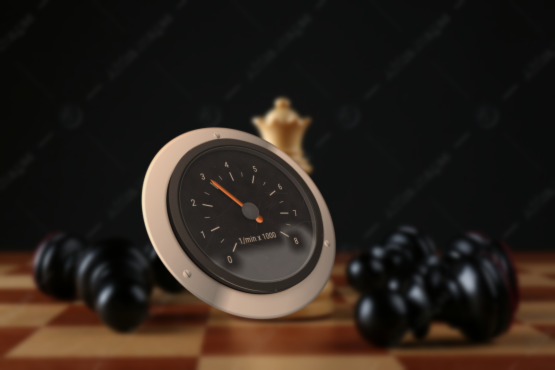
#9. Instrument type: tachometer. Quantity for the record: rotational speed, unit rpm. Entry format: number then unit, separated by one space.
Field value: 3000 rpm
